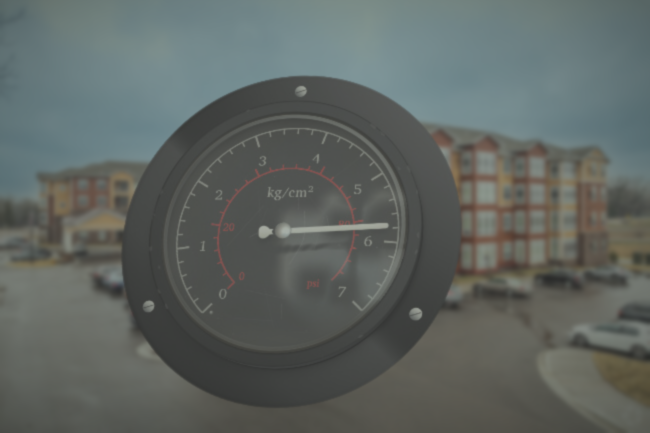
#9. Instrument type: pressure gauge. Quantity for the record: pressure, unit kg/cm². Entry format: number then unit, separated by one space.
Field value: 5.8 kg/cm²
